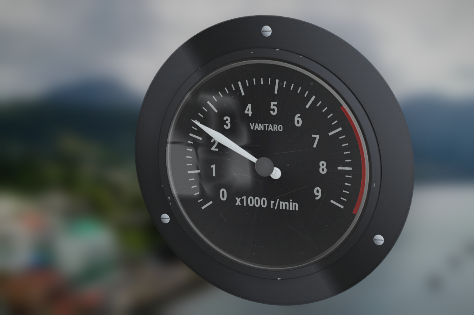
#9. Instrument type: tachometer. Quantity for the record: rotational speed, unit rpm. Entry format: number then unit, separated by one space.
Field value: 2400 rpm
